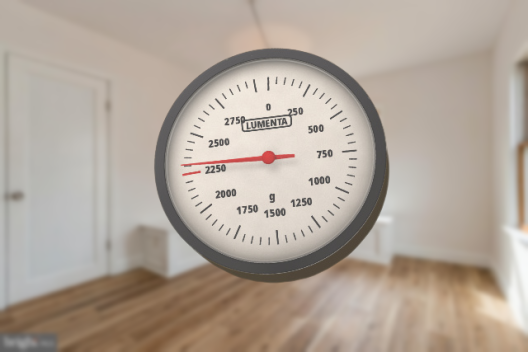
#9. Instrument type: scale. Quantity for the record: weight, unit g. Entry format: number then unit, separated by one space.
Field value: 2300 g
